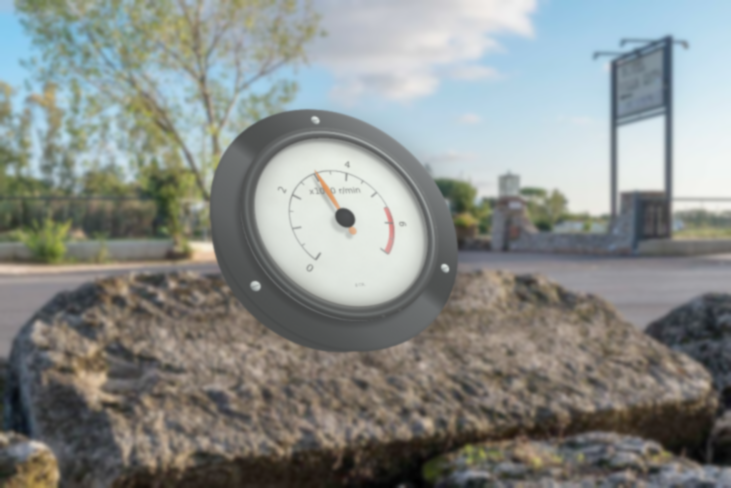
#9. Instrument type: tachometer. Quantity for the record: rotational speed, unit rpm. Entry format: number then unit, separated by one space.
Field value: 3000 rpm
